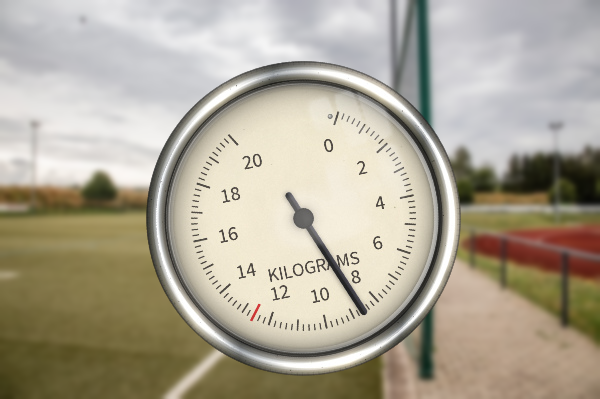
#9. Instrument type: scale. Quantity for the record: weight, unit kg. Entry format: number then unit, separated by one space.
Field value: 8.6 kg
